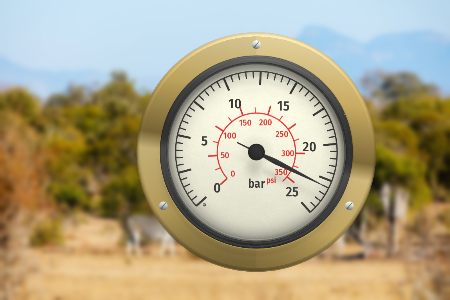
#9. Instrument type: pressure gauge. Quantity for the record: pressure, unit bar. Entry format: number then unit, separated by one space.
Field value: 23 bar
